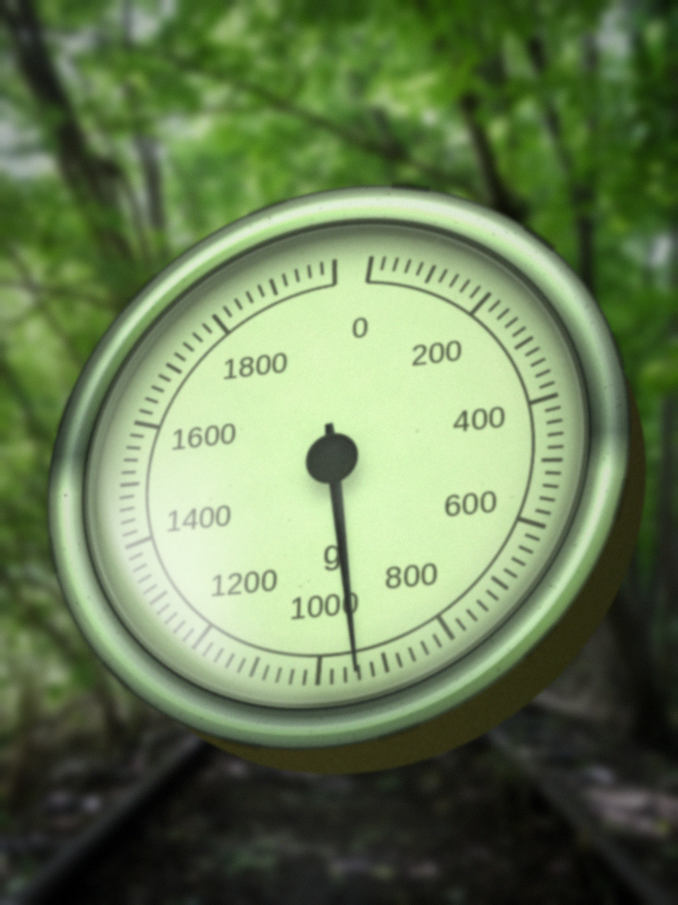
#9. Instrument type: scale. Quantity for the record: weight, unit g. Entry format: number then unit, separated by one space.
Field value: 940 g
